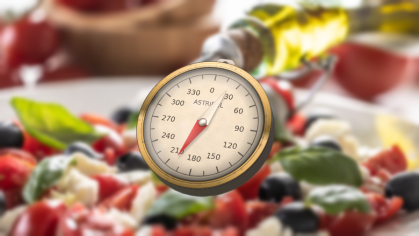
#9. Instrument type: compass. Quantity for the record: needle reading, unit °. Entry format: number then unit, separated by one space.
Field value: 202.5 °
